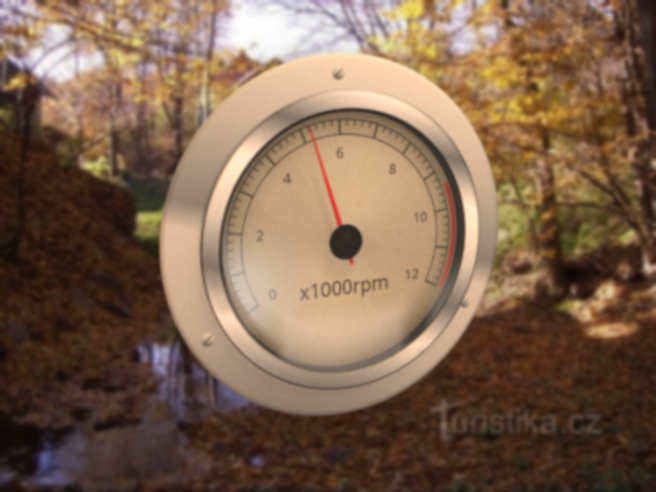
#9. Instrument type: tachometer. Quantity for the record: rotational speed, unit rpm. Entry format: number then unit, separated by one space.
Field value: 5200 rpm
